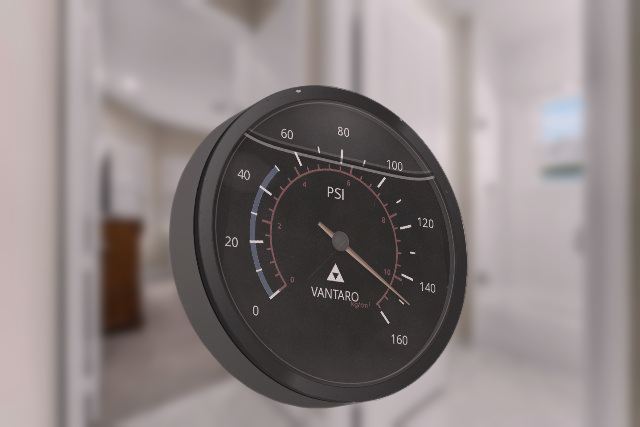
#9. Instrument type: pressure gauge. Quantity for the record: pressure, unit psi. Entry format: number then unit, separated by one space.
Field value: 150 psi
